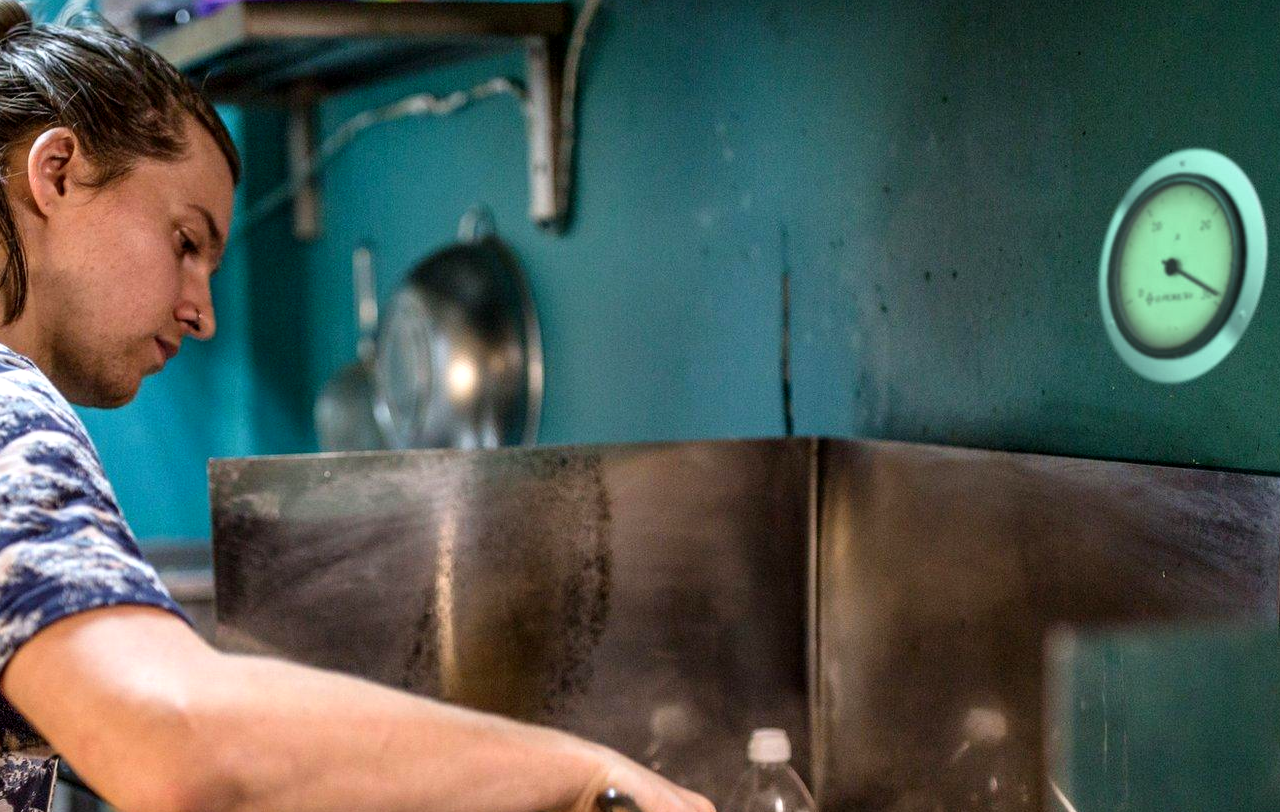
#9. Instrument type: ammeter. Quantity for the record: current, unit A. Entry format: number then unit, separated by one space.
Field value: 29 A
